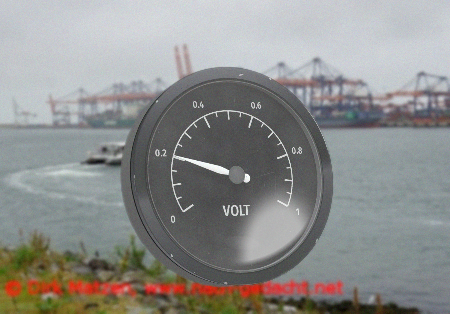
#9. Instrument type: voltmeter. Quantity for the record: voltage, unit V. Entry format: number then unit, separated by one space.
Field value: 0.2 V
